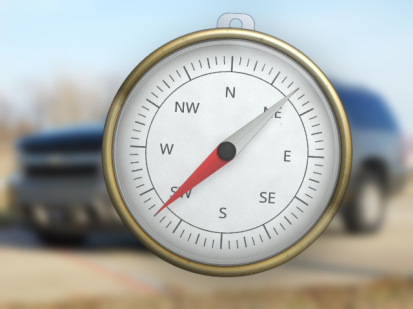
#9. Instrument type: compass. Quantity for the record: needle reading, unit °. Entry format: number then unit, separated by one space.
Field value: 225 °
